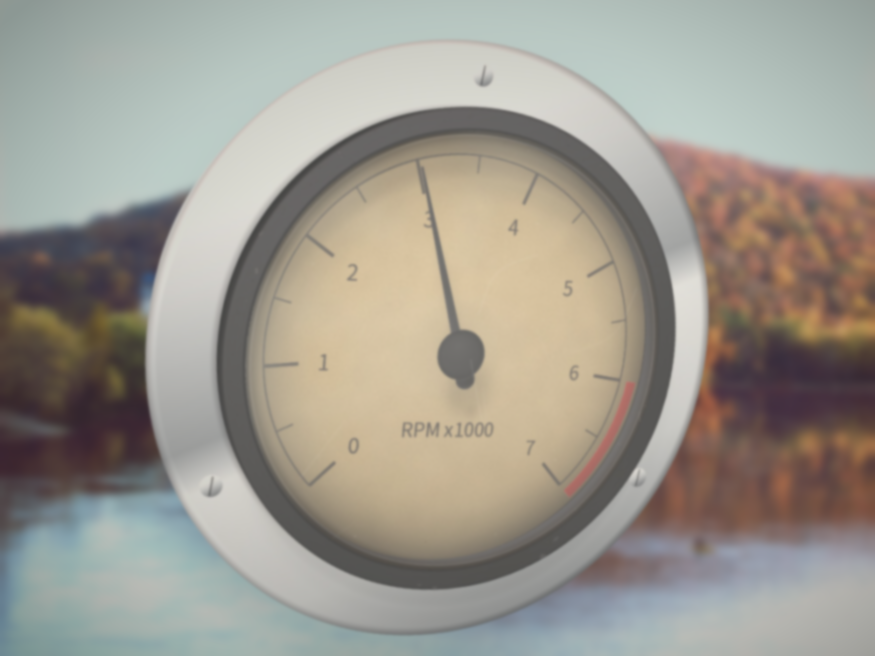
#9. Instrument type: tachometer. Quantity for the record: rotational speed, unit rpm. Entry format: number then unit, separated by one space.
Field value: 3000 rpm
